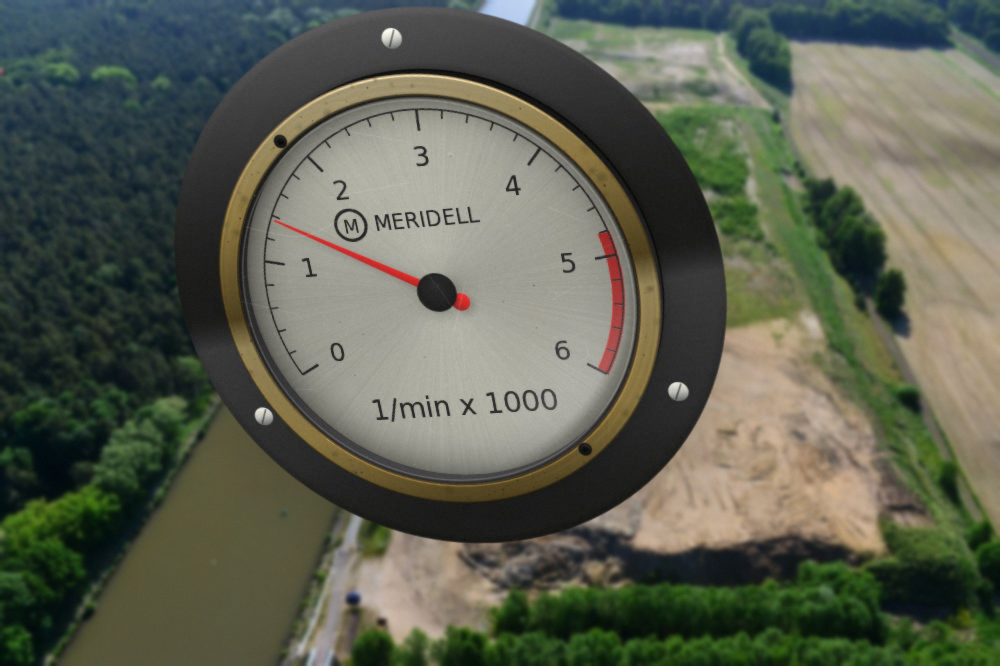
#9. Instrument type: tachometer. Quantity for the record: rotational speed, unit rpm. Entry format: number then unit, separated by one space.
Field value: 1400 rpm
